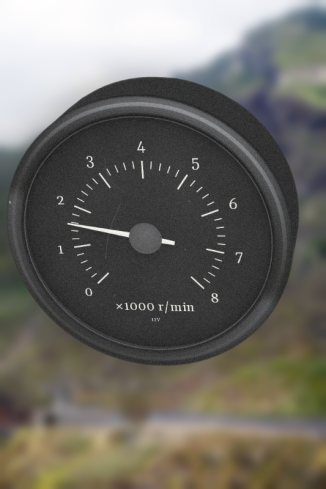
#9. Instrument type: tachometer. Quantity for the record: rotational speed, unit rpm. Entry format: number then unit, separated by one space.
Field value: 1600 rpm
